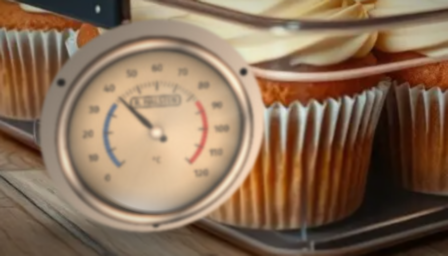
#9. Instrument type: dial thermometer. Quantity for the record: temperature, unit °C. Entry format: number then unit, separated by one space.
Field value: 40 °C
